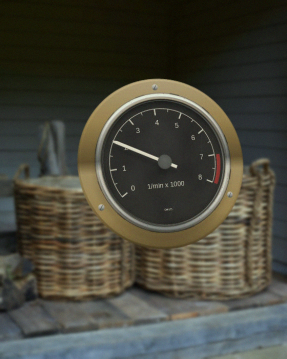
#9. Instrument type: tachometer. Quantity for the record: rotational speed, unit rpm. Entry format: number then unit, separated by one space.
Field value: 2000 rpm
